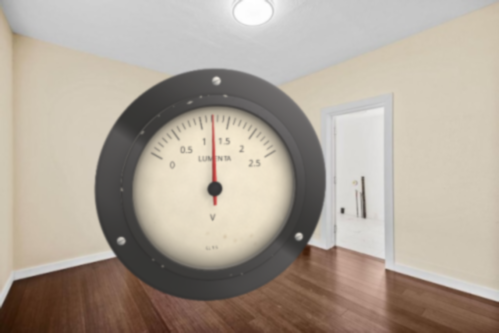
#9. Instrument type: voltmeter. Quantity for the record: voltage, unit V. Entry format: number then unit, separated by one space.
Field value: 1.2 V
